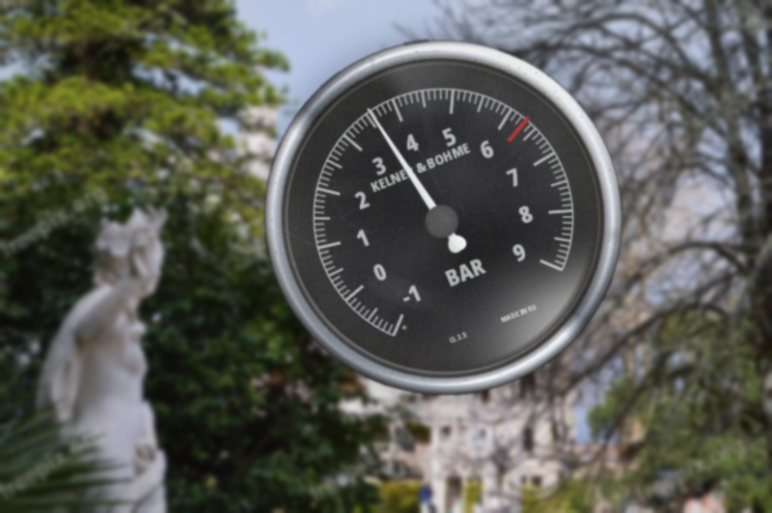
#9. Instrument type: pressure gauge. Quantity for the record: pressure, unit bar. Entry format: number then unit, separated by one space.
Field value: 3.6 bar
